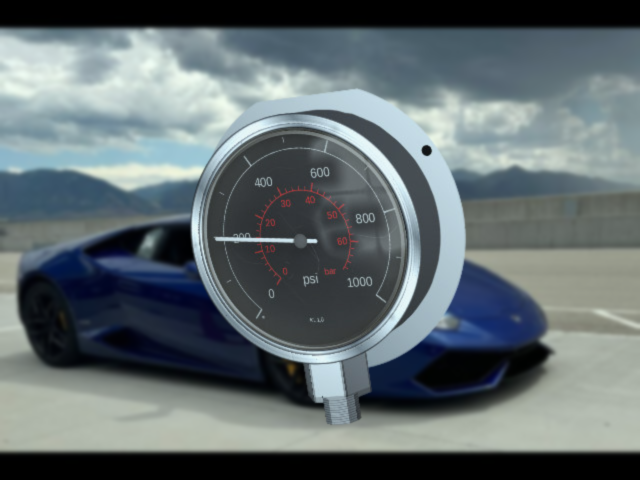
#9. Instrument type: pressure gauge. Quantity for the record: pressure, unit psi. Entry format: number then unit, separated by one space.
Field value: 200 psi
